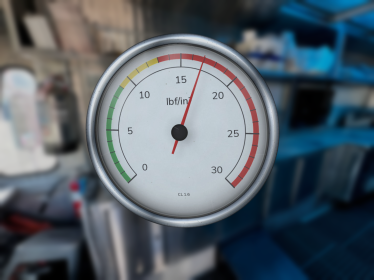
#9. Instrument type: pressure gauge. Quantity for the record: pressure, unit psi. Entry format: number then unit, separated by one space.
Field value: 17 psi
